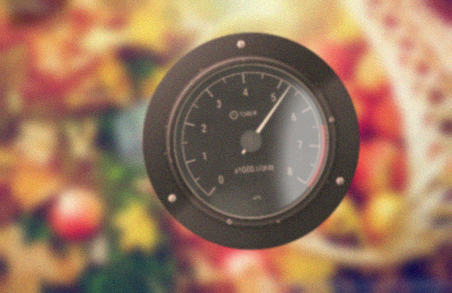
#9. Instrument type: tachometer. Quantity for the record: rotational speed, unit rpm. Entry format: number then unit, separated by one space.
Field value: 5250 rpm
